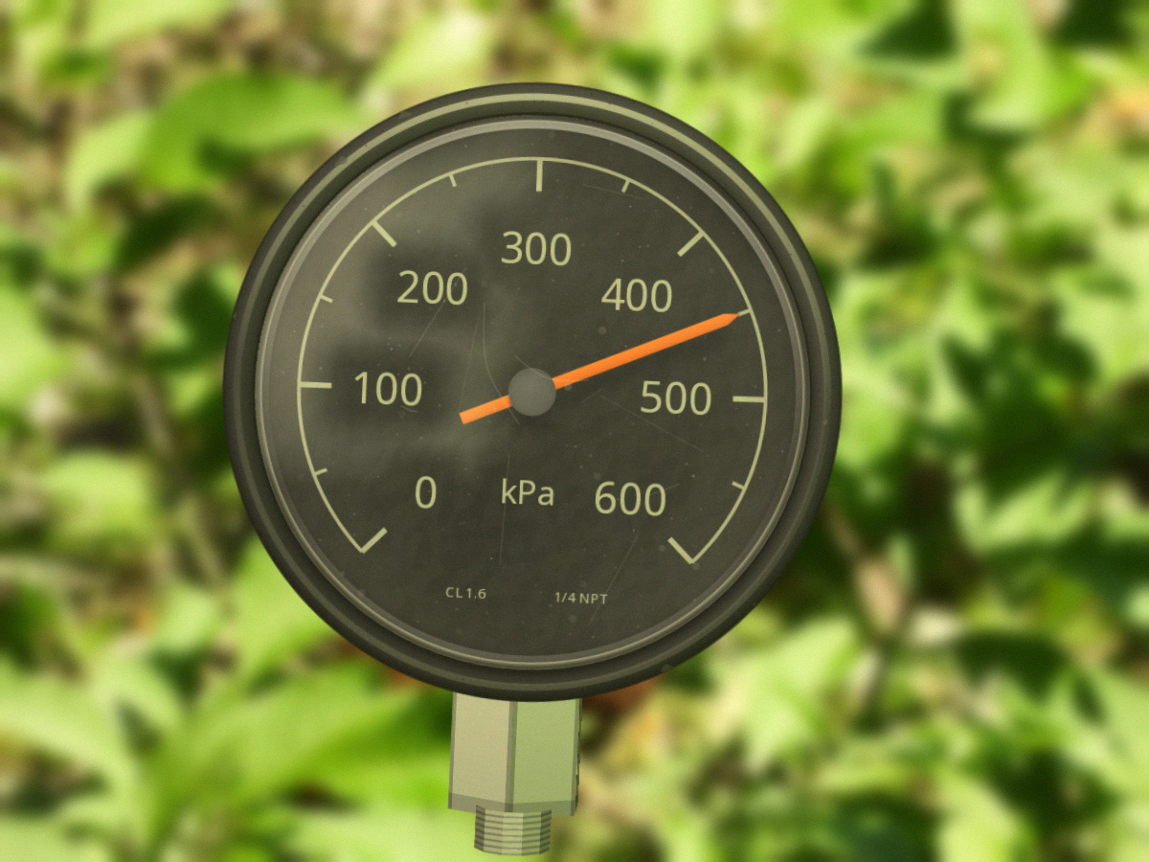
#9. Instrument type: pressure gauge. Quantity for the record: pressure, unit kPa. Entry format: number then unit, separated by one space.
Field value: 450 kPa
